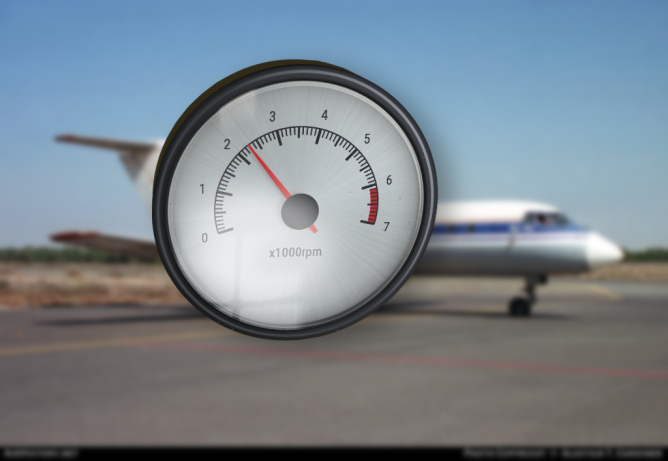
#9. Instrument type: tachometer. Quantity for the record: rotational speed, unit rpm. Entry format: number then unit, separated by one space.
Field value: 2300 rpm
